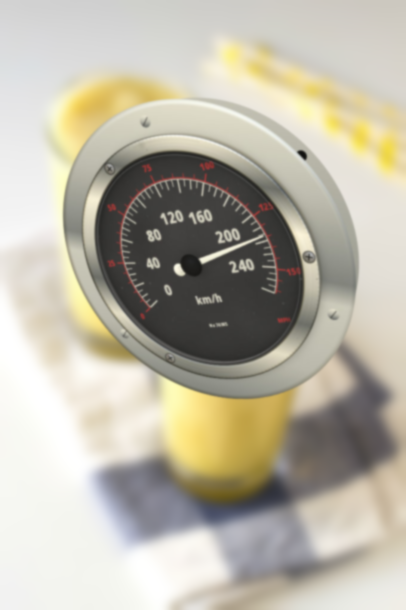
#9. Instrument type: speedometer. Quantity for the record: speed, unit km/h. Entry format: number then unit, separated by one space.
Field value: 215 km/h
